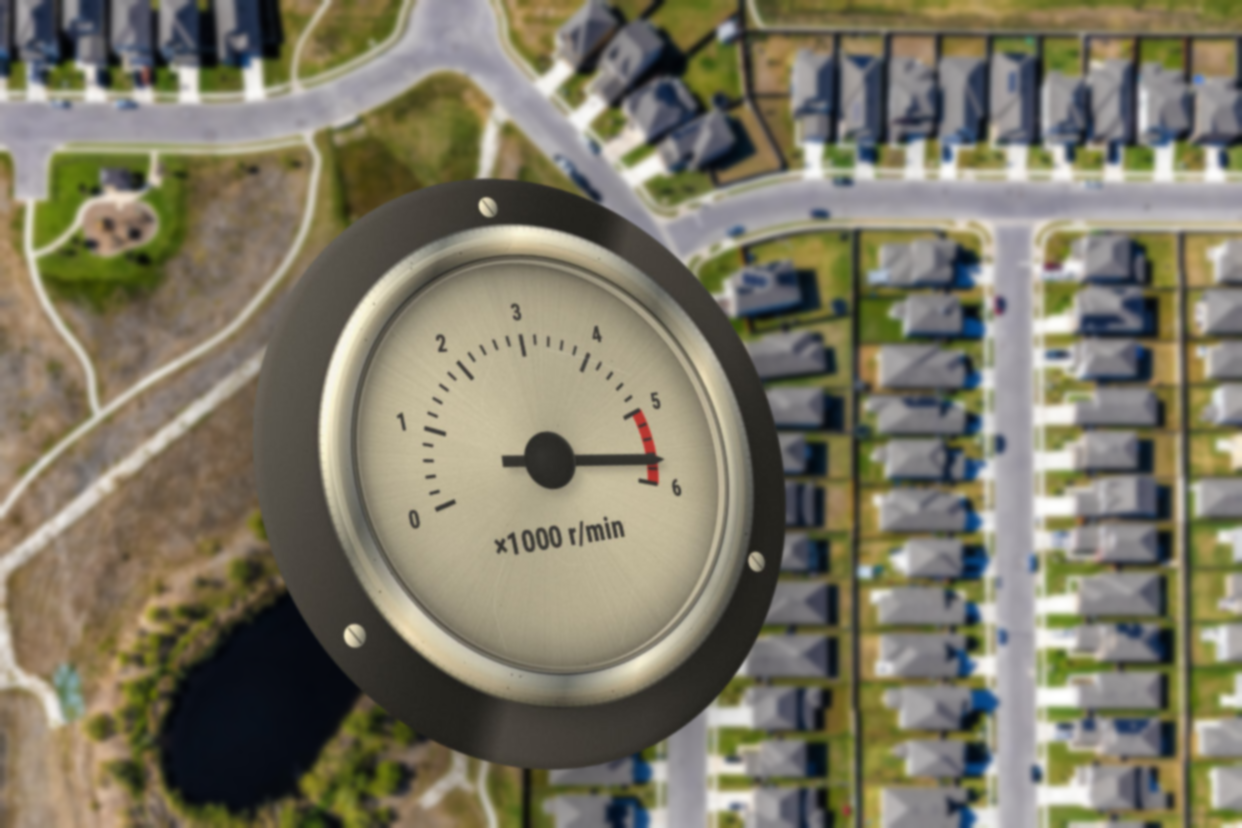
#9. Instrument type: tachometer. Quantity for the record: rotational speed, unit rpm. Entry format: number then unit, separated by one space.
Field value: 5700 rpm
